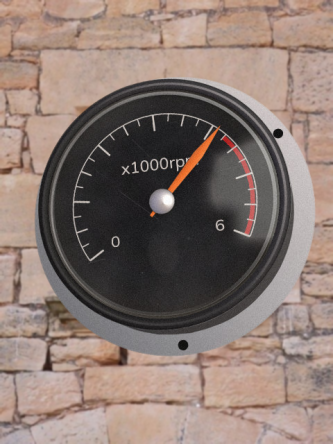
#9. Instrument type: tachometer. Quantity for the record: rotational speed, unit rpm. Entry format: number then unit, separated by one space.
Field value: 4125 rpm
